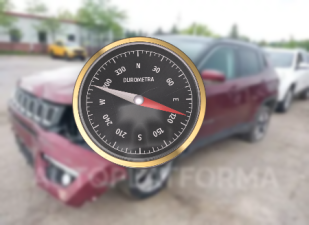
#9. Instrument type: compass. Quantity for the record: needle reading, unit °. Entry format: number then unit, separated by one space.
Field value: 110 °
